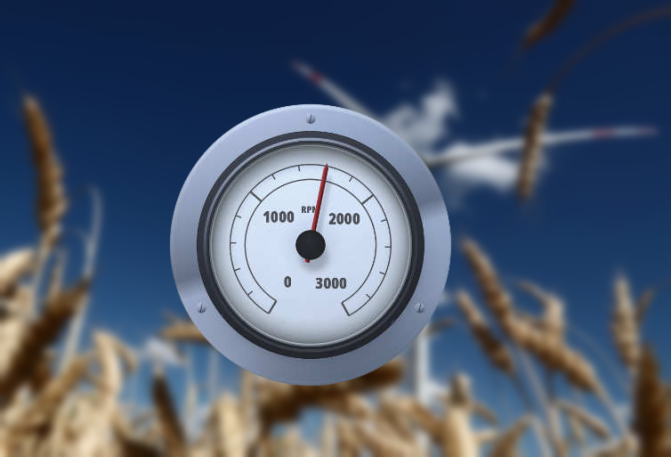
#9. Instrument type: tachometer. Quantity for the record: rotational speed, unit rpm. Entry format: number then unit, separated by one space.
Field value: 1600 rpm
